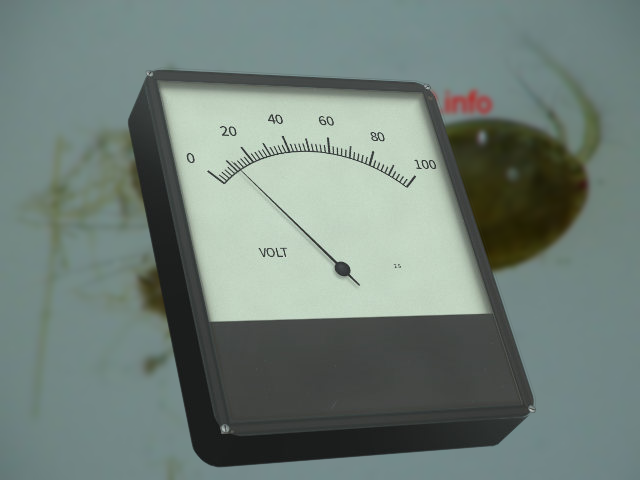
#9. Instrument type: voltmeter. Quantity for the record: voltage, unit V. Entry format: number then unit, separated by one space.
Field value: 10 V
